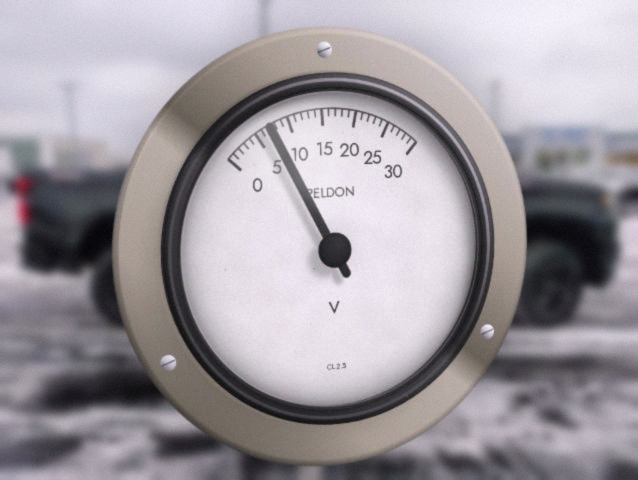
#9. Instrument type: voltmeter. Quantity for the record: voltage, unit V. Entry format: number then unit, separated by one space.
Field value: 7 V
